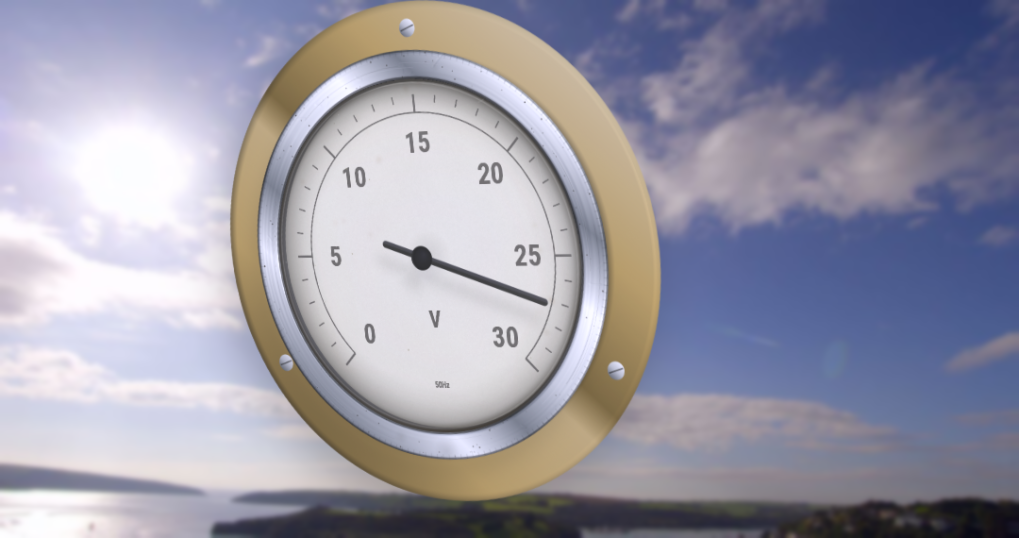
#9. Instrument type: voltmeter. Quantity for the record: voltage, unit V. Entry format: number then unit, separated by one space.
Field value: 27 V
